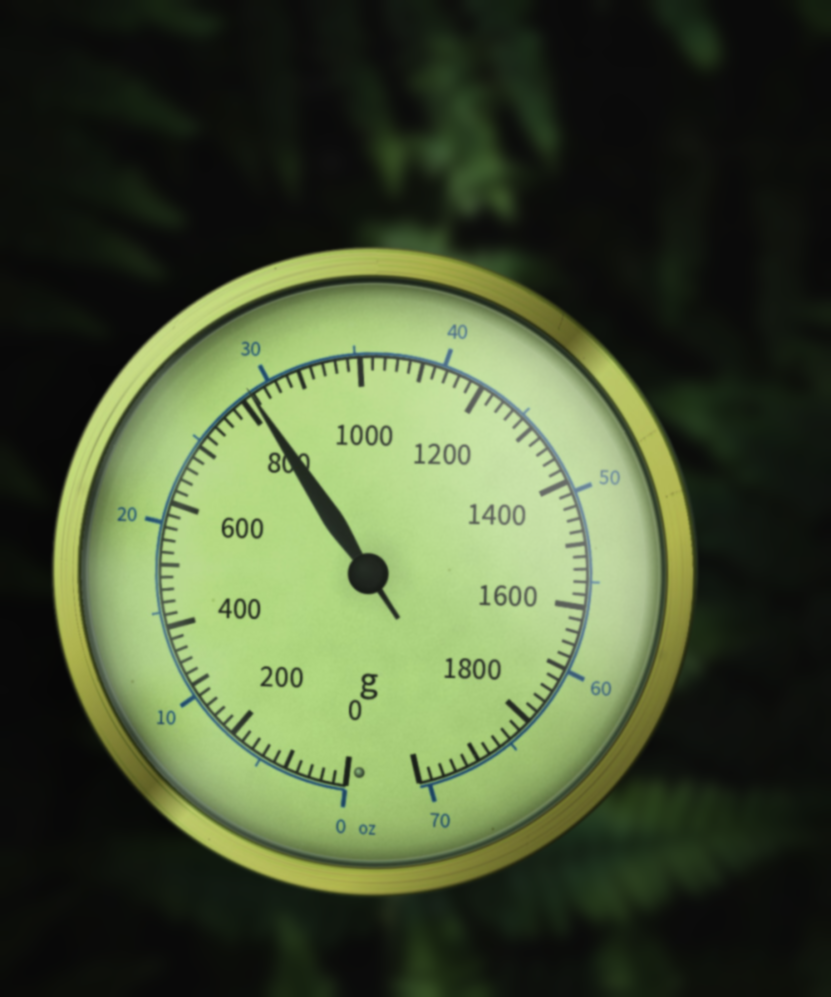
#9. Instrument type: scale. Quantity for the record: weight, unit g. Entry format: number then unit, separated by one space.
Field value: 820 g
